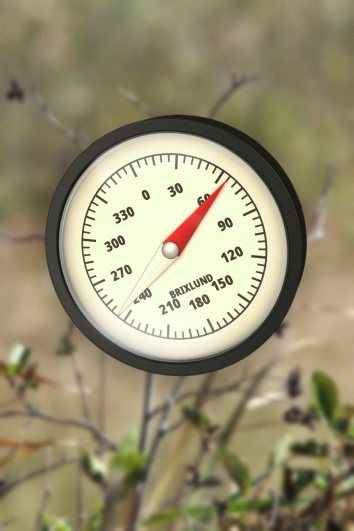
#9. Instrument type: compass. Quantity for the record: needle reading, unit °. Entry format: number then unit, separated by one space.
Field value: 65 °
